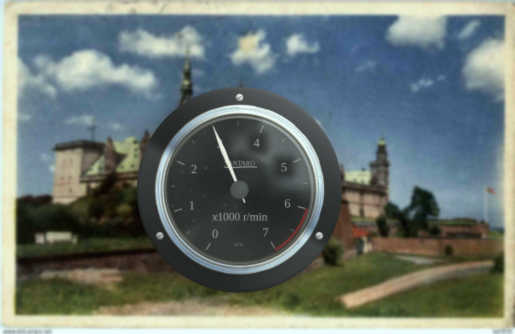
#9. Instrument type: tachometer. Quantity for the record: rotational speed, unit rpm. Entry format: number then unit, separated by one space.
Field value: 3000 rpm
